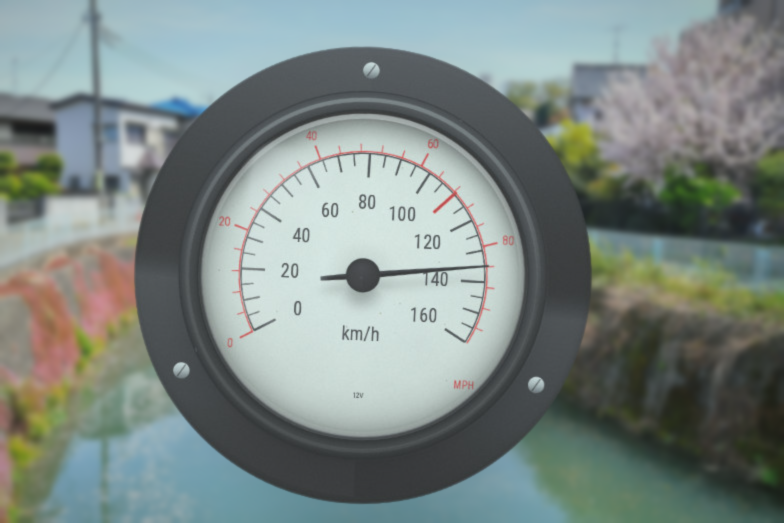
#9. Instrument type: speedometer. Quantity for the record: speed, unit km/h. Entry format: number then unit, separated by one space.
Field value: 135 km/h
